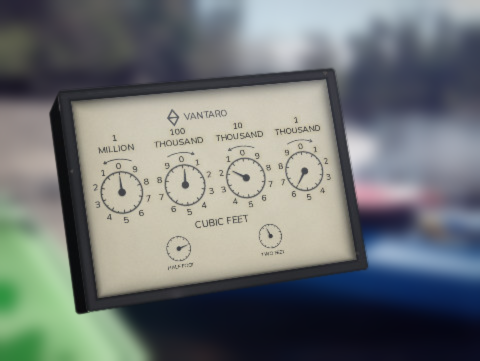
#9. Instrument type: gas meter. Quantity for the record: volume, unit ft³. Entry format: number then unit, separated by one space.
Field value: 1600 ft³
